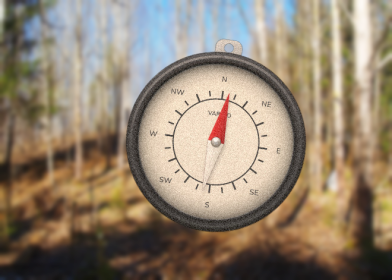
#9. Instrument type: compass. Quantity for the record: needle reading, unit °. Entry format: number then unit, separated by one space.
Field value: 7.5 °
